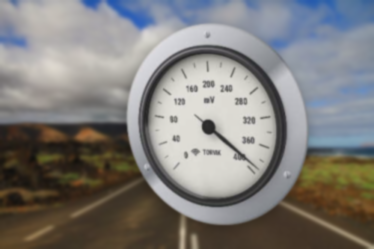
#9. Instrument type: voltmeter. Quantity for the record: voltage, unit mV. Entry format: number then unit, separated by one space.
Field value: 390 mV
